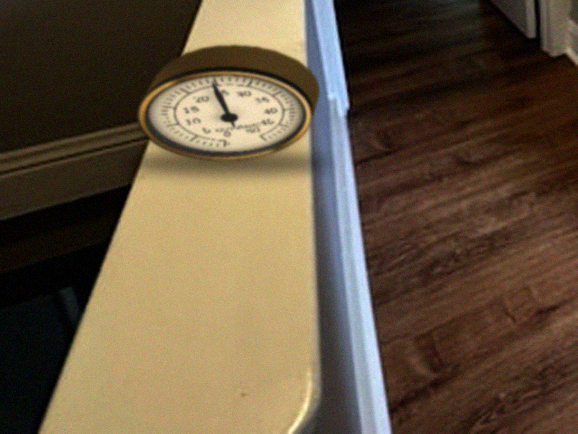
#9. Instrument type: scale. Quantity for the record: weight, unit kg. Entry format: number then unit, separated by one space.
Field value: 25 kg
